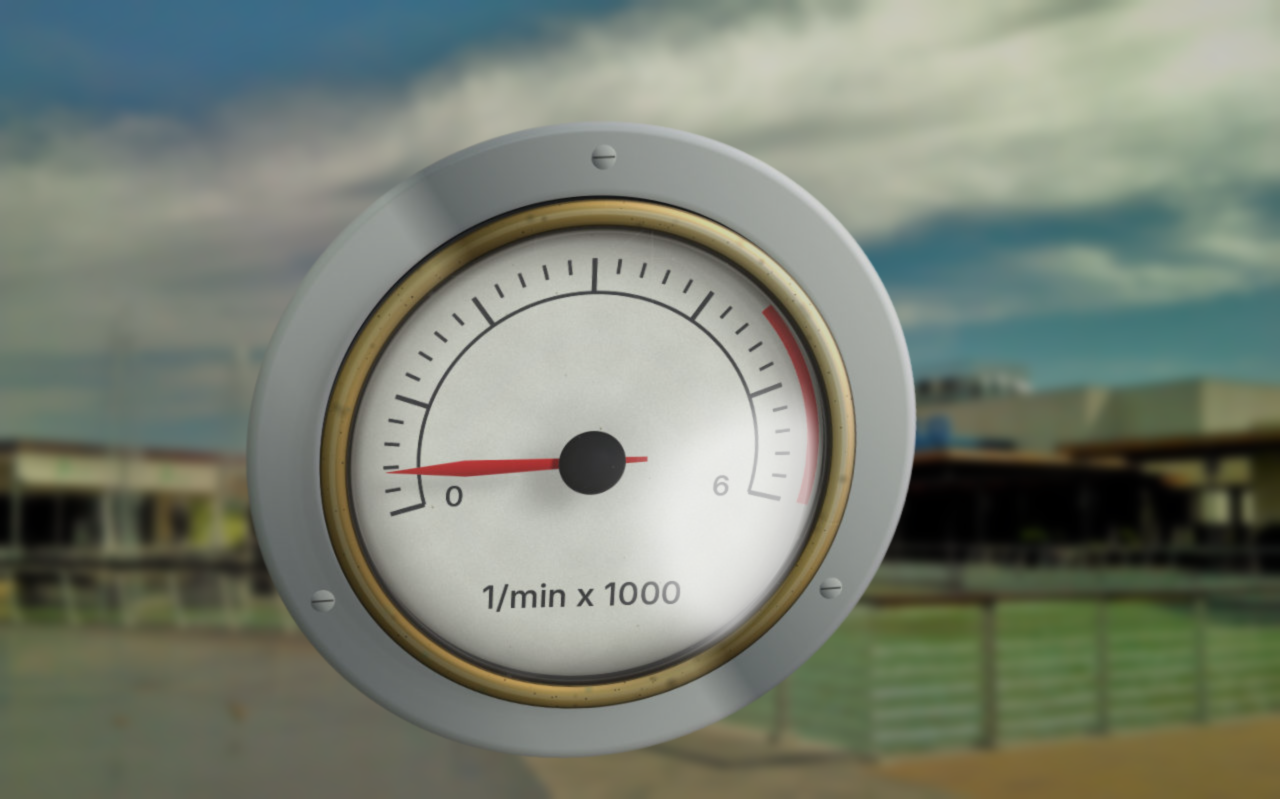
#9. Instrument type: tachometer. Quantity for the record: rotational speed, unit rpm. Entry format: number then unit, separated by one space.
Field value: 400 rpm
